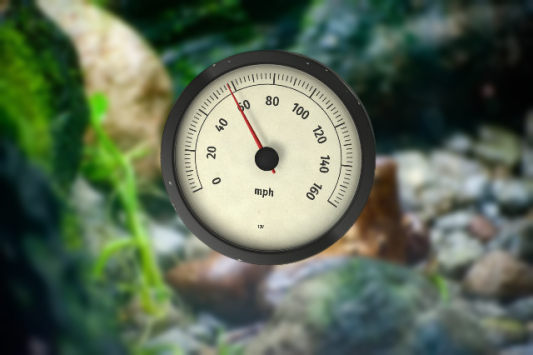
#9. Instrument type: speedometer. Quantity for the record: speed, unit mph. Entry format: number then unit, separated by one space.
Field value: 58 mph
